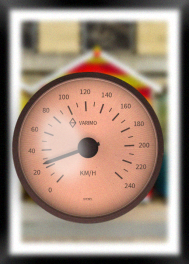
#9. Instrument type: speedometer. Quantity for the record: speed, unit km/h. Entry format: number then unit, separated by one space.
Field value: 25 km/h
